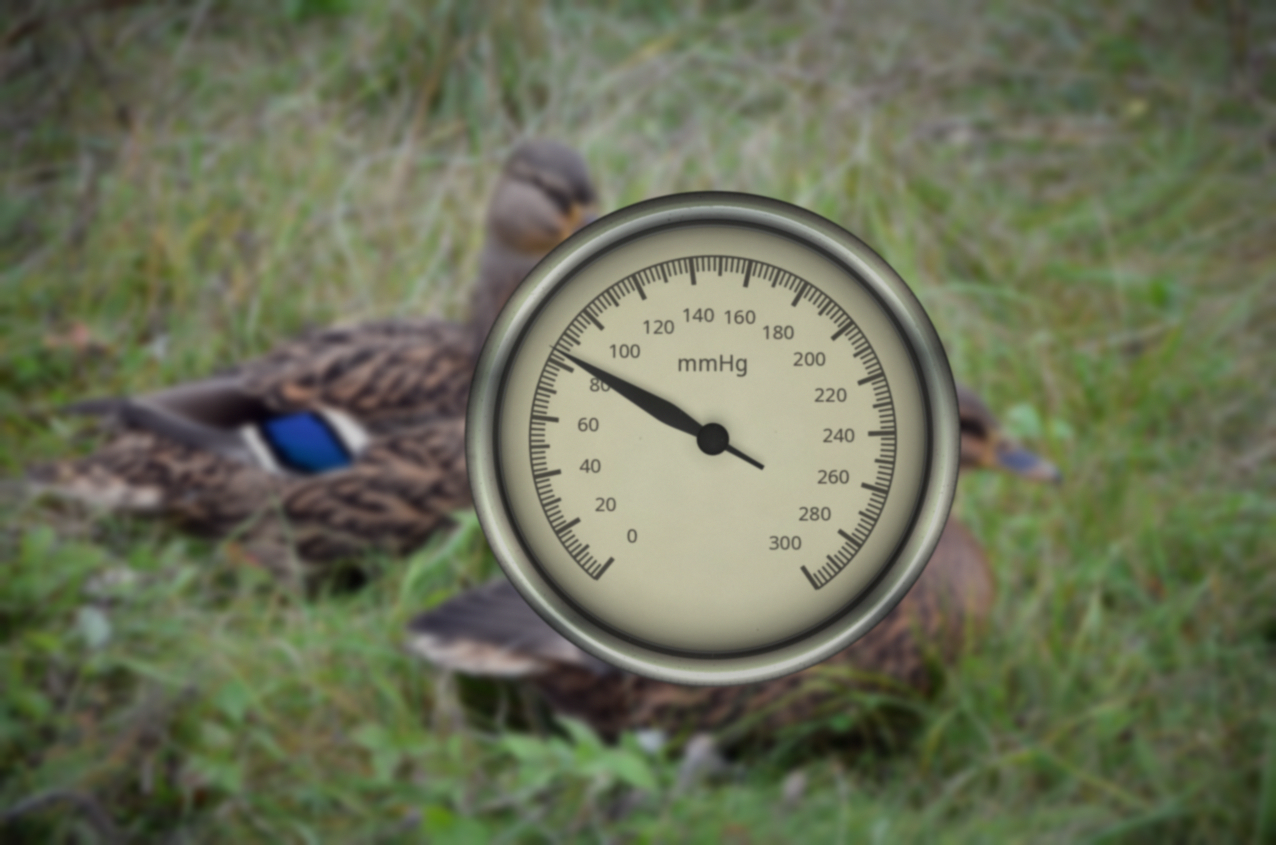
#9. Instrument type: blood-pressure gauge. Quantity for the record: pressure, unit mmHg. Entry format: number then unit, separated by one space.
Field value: 84 mmHg
